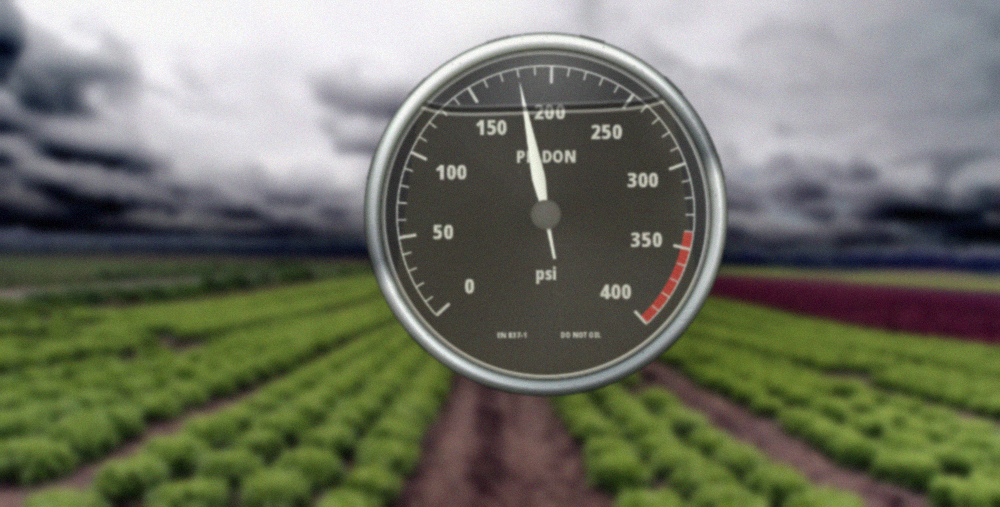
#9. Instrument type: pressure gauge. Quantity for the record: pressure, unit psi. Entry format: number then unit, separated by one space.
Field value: 180 psi
